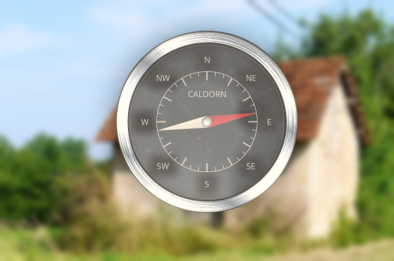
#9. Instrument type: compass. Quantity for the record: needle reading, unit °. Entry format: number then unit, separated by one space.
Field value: 80 °
